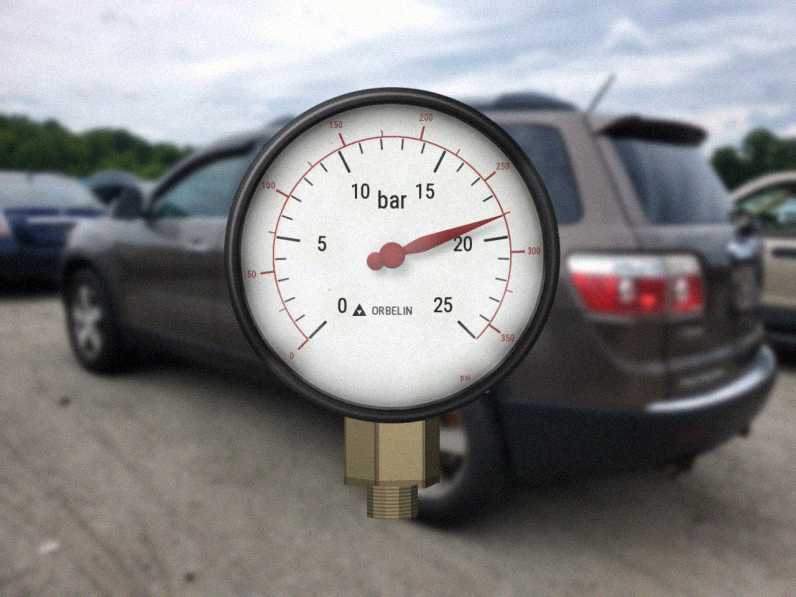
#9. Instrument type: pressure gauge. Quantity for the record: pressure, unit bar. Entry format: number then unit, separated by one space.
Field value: 19 bar
